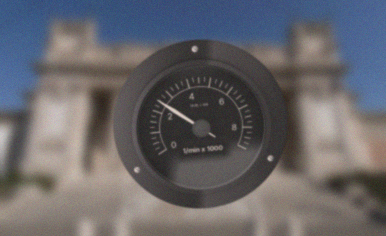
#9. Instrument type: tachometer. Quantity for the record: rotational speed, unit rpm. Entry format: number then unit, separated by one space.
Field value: 2500 rpm
